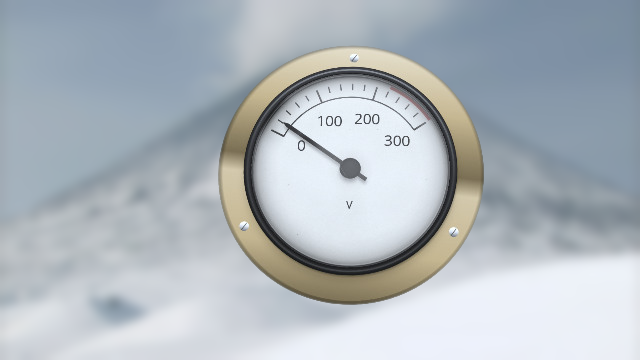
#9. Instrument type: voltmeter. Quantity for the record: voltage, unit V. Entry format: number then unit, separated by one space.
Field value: 20 V
